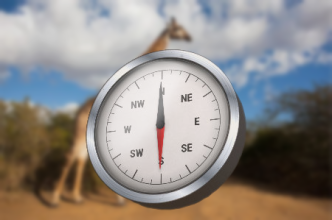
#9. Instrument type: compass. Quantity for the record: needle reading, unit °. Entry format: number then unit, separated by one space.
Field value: 180 °
